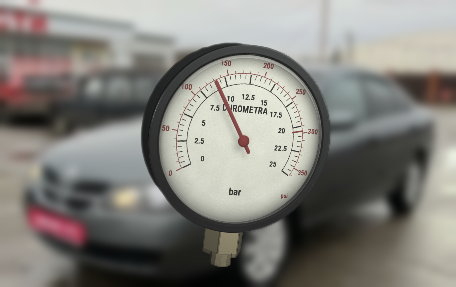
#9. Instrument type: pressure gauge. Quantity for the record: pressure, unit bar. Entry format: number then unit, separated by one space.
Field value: 9 bar
